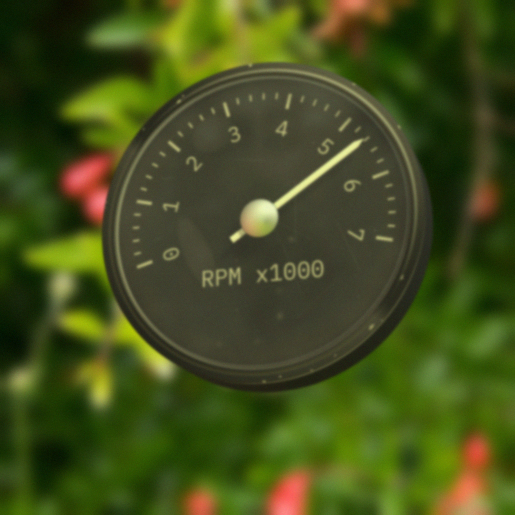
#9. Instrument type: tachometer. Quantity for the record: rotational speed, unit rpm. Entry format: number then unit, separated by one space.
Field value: 5400 rpm
